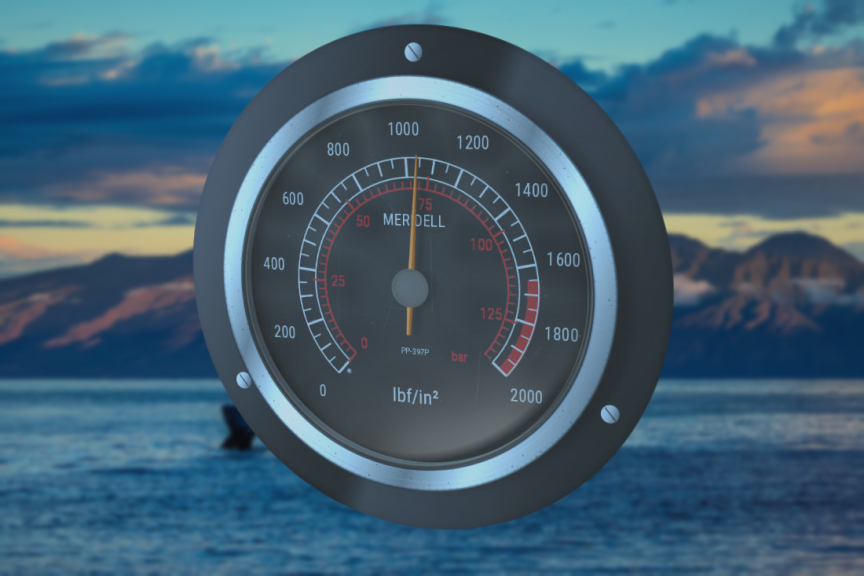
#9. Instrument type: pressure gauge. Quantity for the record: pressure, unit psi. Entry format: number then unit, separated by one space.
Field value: 1050 psi
